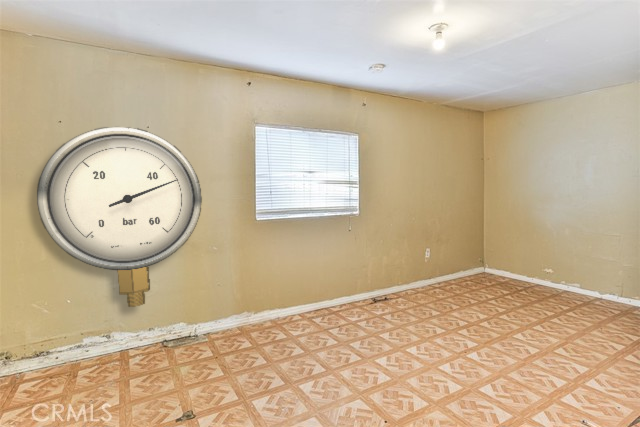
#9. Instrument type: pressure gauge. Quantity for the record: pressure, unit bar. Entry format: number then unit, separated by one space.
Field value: 45 bar
